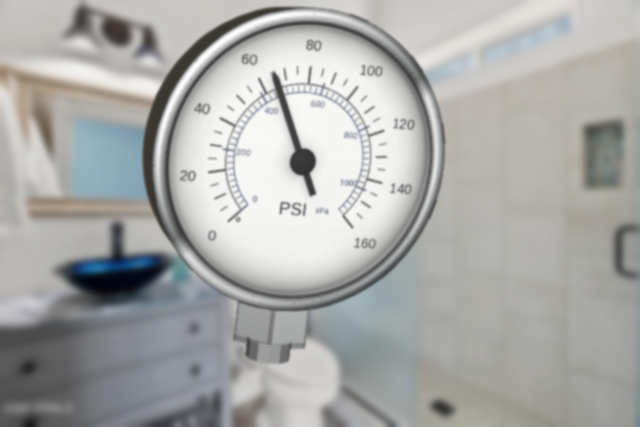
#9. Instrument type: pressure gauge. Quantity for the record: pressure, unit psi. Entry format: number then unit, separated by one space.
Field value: 65 psi
